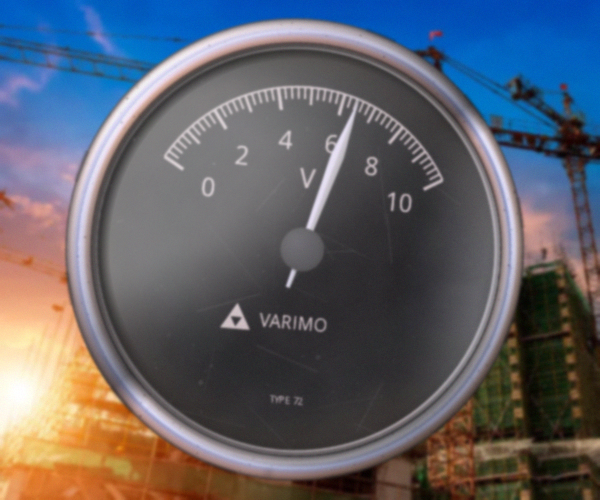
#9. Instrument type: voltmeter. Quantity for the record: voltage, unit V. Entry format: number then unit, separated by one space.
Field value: 6.4 V
